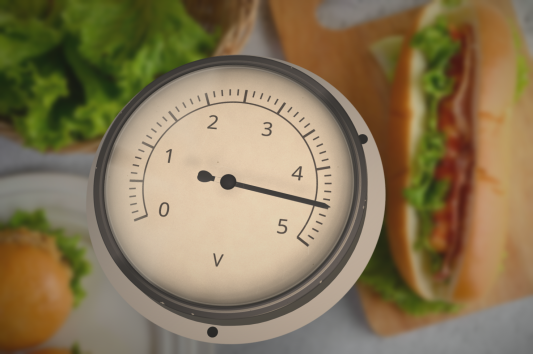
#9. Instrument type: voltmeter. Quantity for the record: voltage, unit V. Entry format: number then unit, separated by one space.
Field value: 4.5 V
